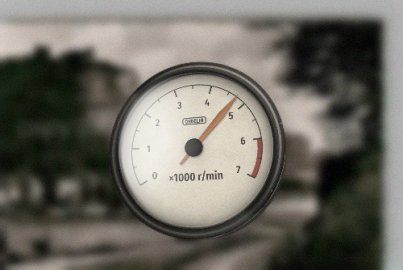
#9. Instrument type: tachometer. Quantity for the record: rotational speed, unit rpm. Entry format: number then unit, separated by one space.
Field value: 4750 rpm
